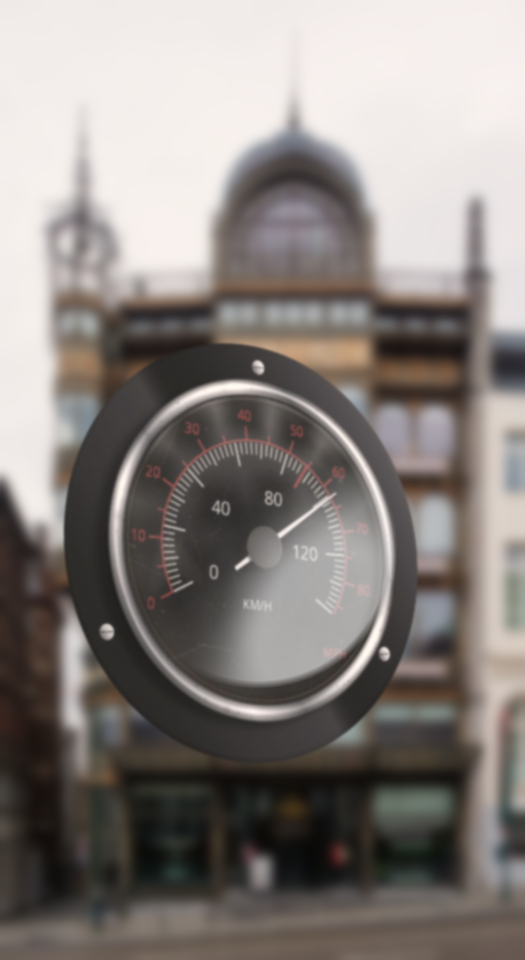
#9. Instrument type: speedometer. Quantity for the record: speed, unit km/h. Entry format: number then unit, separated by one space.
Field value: 100 km/h
